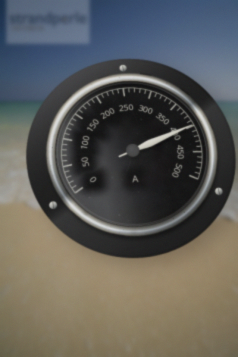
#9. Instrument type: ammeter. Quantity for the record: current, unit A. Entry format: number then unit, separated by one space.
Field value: 400 A
